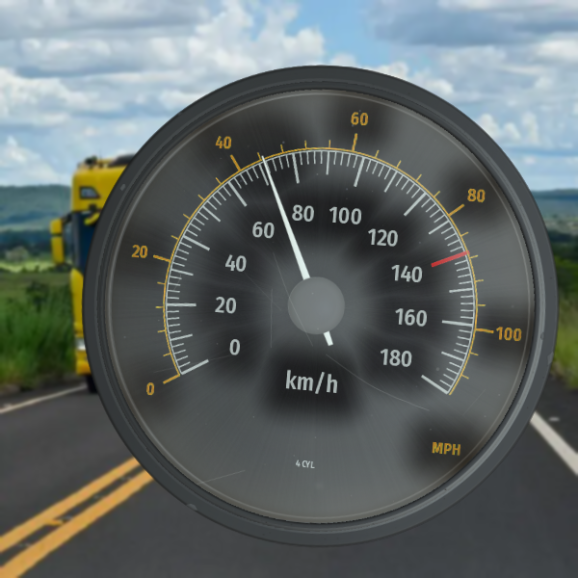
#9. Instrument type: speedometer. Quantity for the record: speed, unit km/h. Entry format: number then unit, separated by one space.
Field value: 72 km/h
